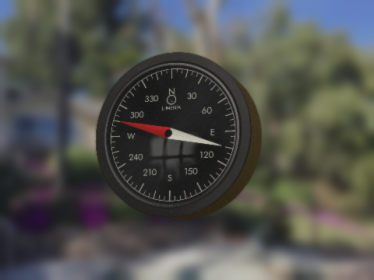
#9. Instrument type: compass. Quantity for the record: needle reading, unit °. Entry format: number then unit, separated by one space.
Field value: 285 °
